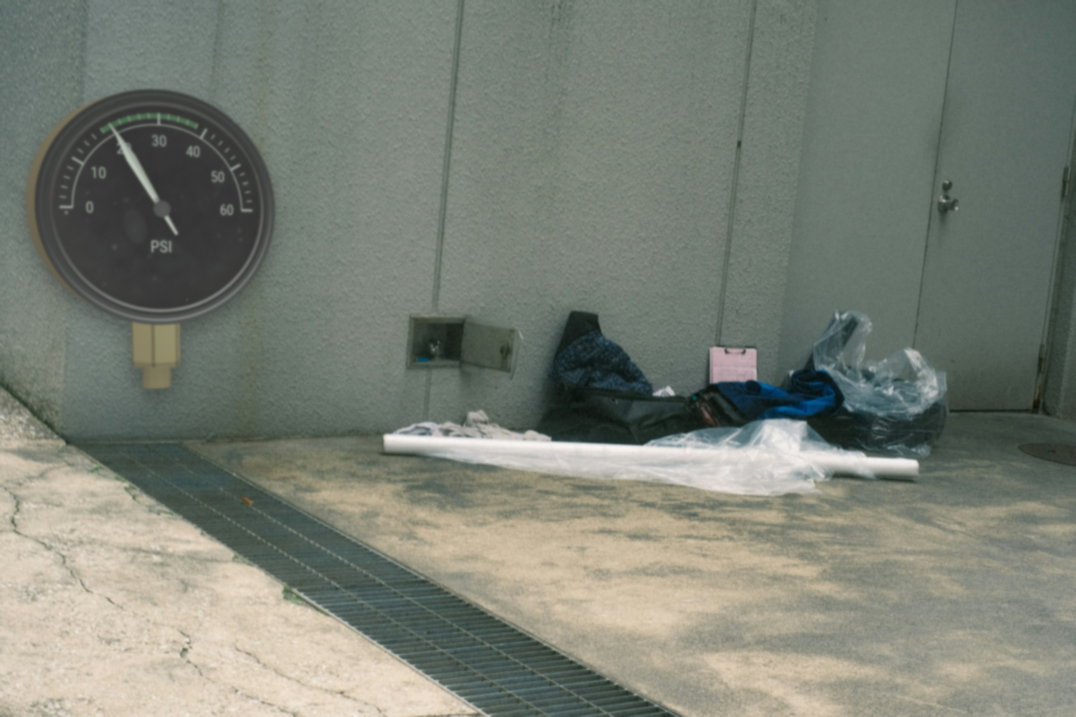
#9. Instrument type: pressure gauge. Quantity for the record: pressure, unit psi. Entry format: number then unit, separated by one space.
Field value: 20 psi
